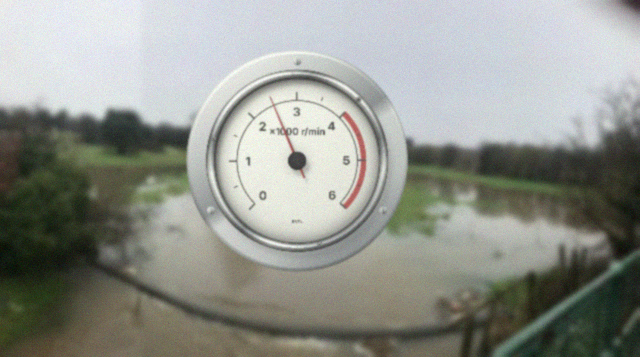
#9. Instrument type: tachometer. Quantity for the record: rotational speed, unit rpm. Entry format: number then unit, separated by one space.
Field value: 2500 rpm
